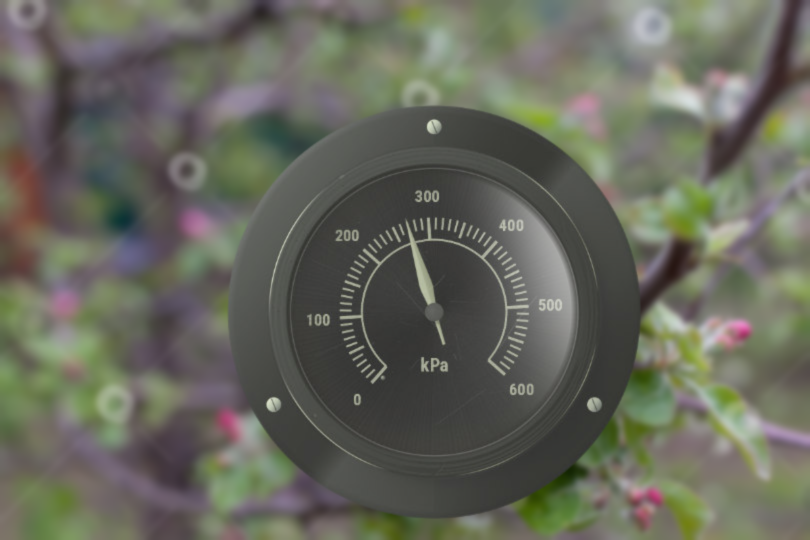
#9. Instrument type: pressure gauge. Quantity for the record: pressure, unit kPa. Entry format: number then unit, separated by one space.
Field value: 270 kPa
